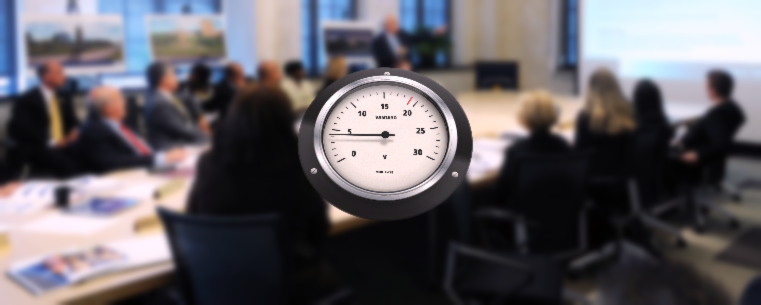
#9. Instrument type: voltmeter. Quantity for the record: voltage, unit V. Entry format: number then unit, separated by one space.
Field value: 4 V
